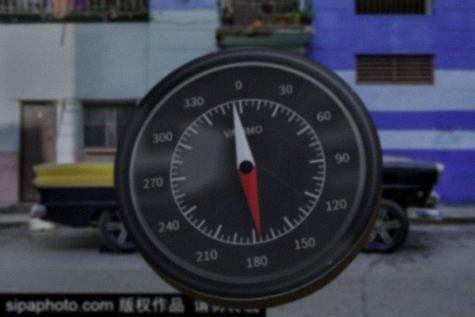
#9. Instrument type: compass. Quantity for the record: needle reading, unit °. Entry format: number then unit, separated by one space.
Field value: 175 °
